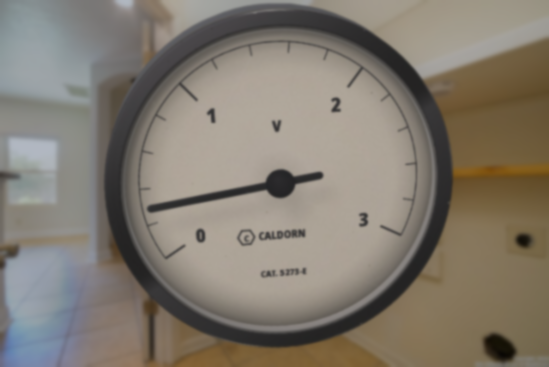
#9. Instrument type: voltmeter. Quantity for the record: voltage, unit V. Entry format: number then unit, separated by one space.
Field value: 0.3 V
